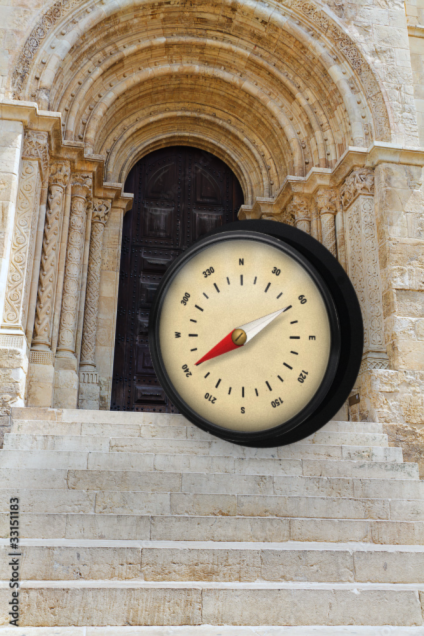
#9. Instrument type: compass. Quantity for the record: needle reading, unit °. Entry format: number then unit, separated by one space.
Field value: 240 °
